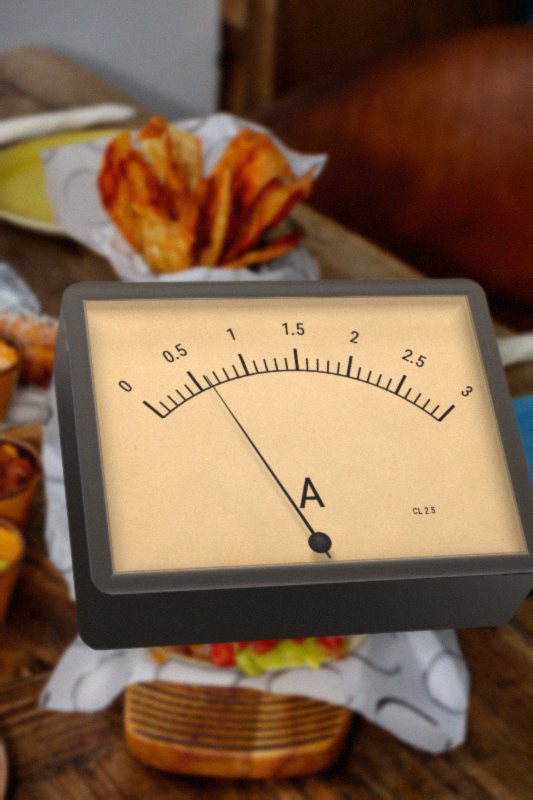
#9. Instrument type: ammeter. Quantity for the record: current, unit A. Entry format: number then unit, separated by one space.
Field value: 0.6 A
